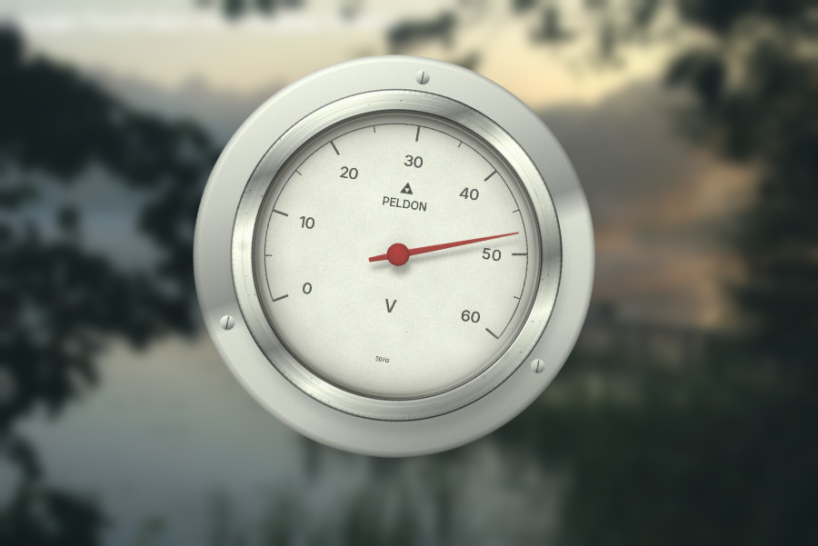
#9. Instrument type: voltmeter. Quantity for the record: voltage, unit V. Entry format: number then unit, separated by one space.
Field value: 47.5 V
